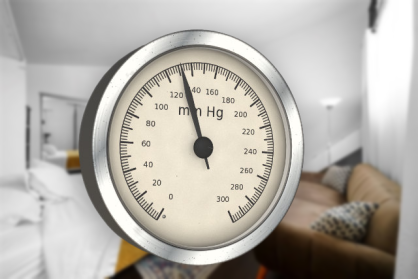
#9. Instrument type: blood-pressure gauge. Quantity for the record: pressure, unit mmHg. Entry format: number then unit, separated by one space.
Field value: 130 mmHg
